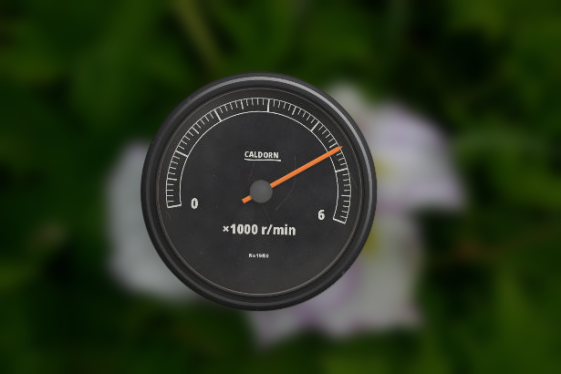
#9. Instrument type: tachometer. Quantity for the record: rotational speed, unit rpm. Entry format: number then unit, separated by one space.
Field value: 4600 rpm
